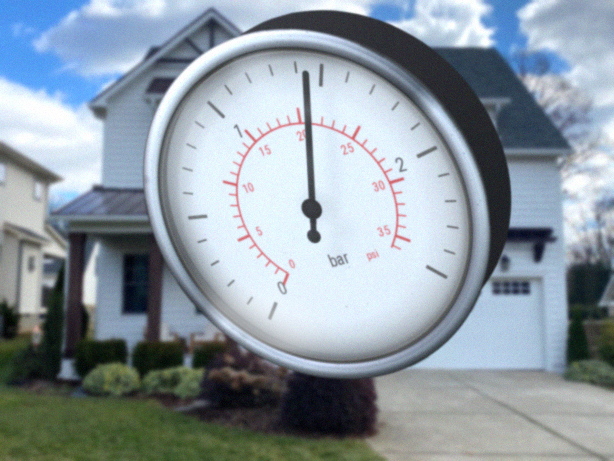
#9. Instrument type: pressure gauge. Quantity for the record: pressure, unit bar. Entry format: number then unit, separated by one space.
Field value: 1.45 bar
